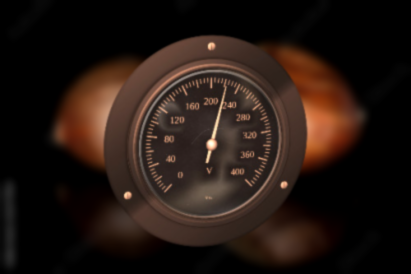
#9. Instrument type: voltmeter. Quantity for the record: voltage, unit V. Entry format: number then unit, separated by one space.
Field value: 220 V
